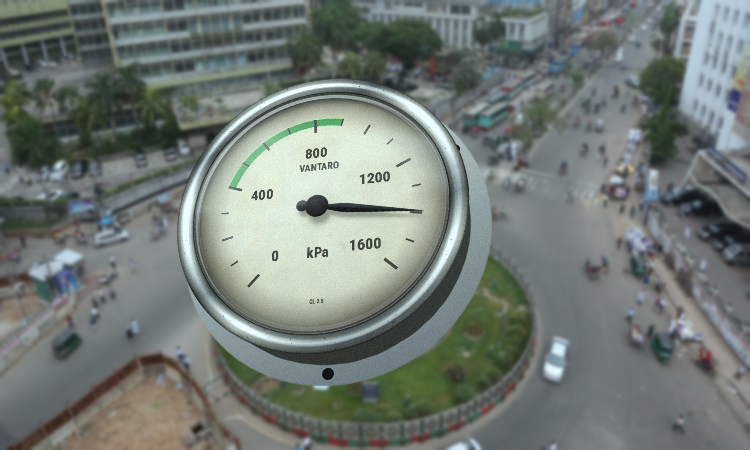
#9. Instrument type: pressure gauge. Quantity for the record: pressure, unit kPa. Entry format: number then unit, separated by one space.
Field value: 1400 kPa
